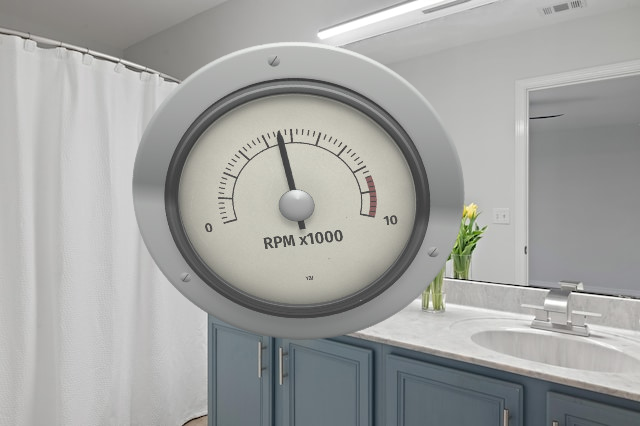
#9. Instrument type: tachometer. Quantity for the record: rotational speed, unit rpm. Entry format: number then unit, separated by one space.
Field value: 4600 rpm
